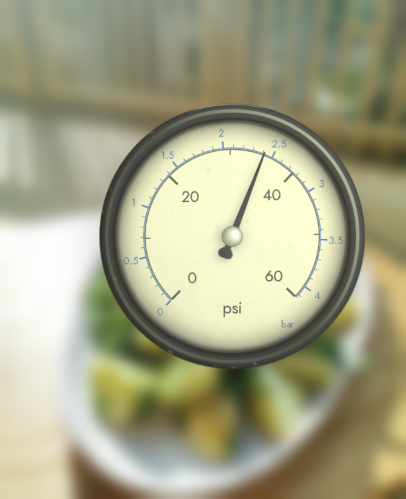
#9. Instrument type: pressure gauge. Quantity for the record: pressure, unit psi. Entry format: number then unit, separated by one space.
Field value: 35 psi
